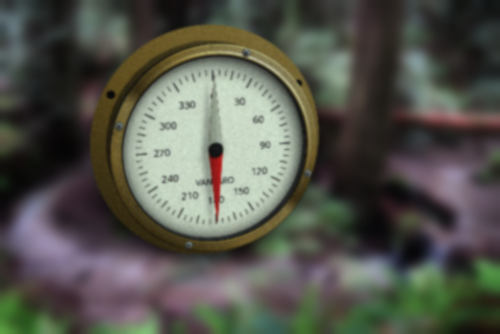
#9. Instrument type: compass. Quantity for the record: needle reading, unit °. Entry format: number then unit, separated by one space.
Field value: 180 °
